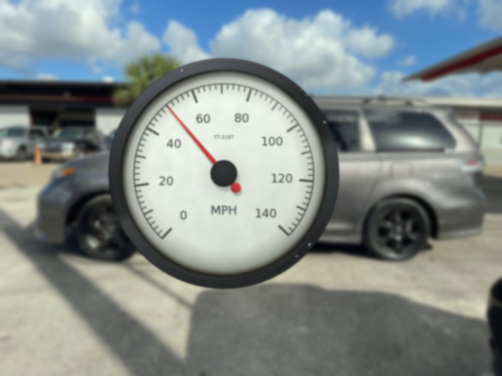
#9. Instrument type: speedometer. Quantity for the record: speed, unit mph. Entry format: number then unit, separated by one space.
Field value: 50 mph
